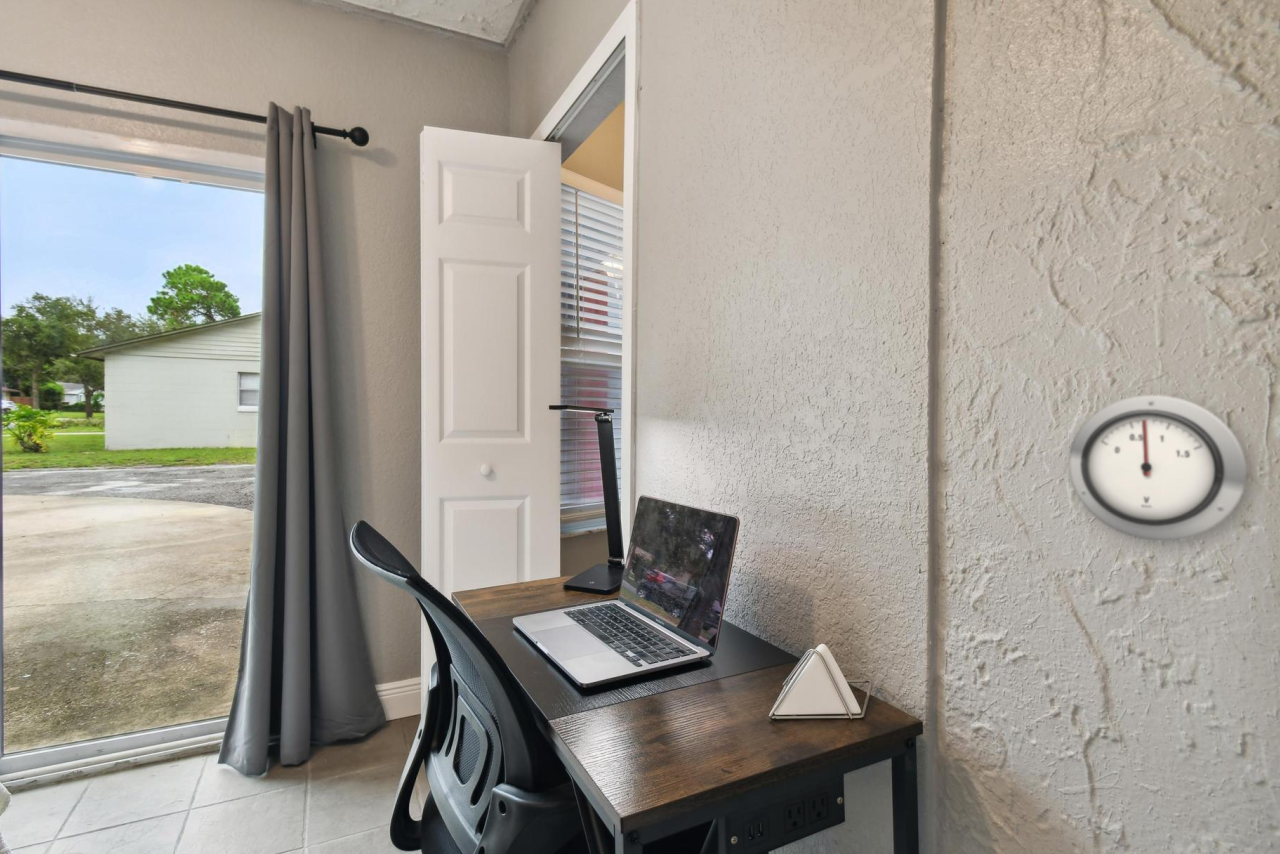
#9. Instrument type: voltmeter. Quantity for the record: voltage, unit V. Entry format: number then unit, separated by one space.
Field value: 0.7 V
